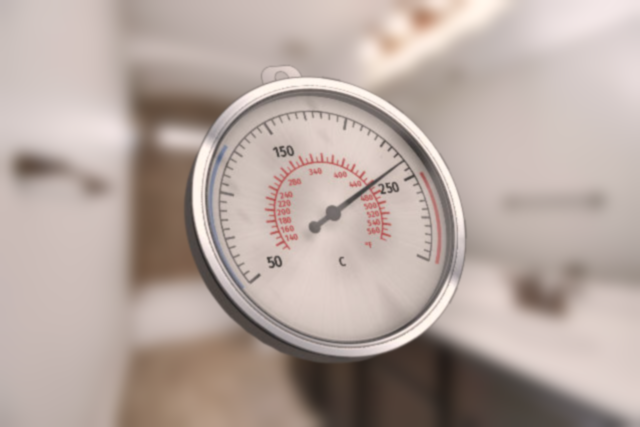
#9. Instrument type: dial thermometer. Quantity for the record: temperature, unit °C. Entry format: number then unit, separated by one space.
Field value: 240 °C
